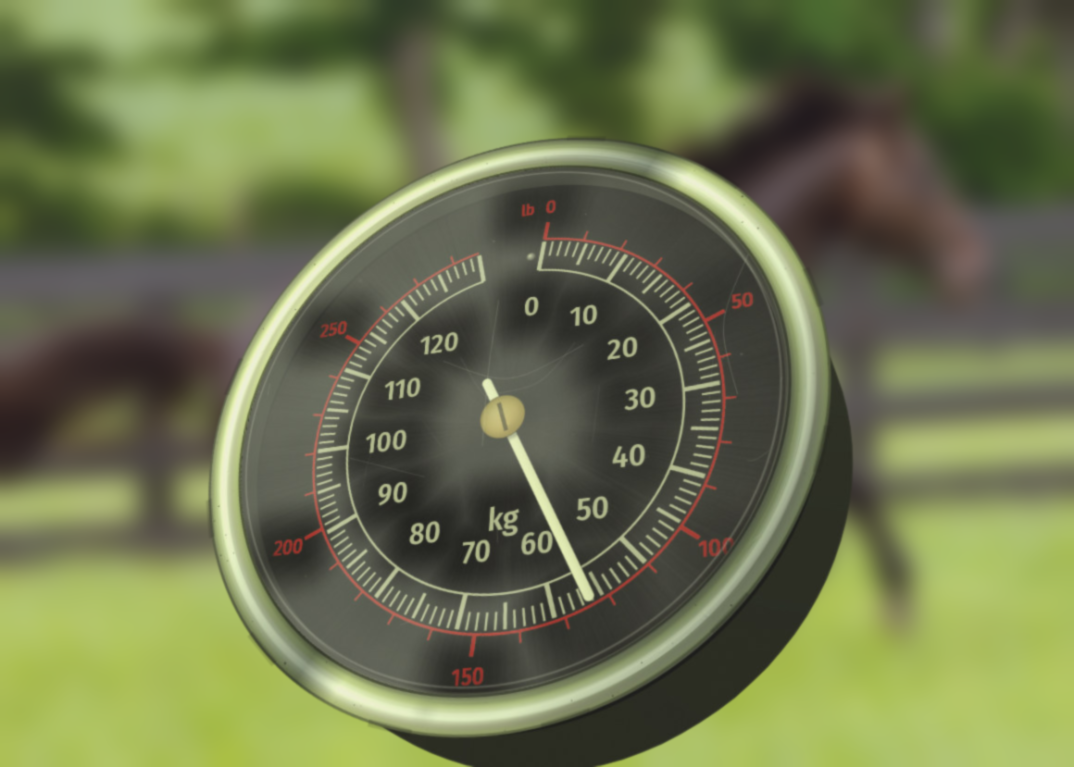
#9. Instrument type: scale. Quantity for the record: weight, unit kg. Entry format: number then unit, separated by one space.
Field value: 56 kg
